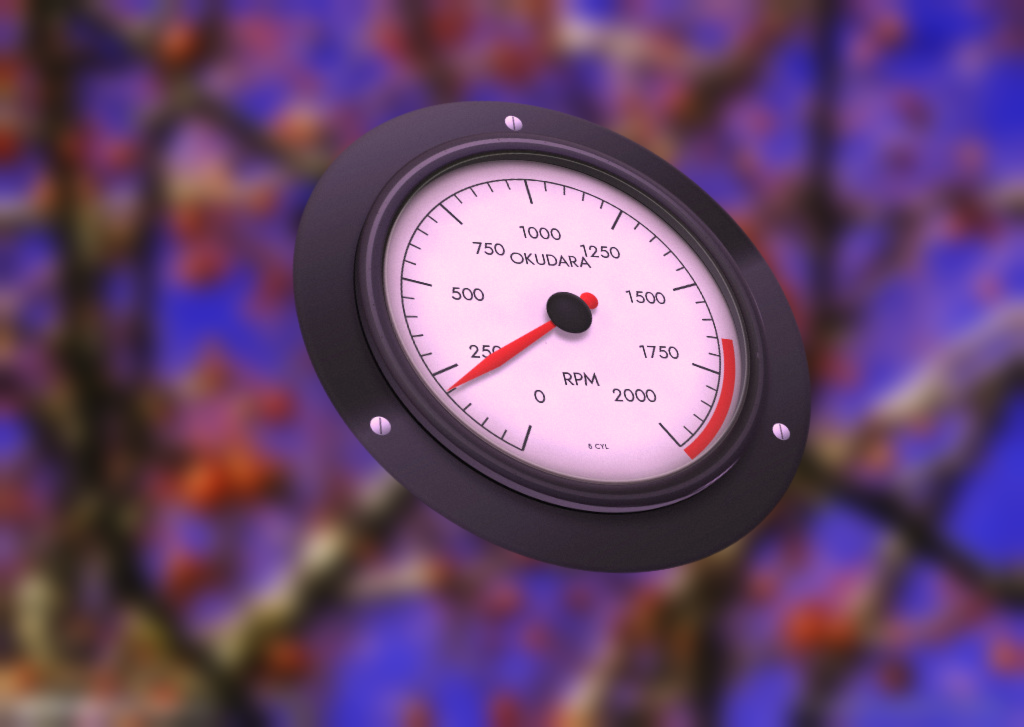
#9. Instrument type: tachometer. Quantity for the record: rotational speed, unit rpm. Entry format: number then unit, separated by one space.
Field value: 200 rpm
